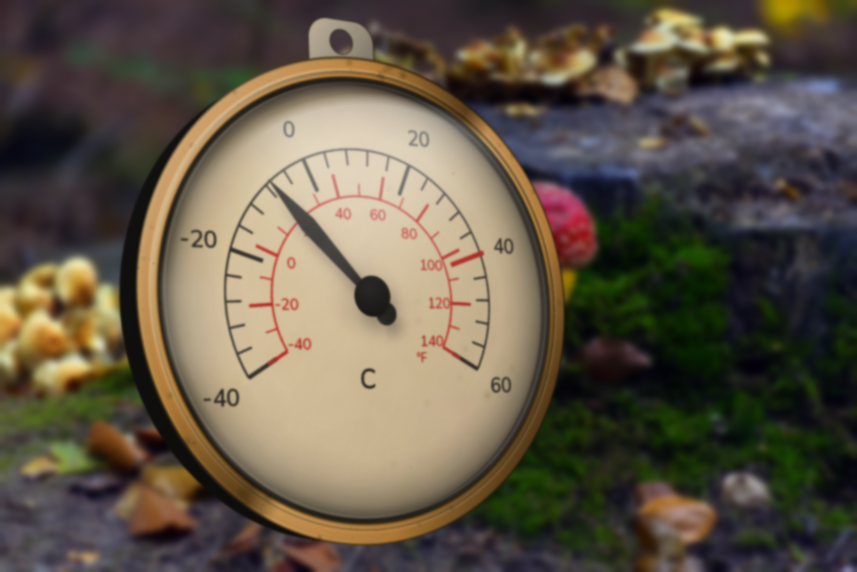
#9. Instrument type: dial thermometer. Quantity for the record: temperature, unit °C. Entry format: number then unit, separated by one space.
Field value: -8 °C
